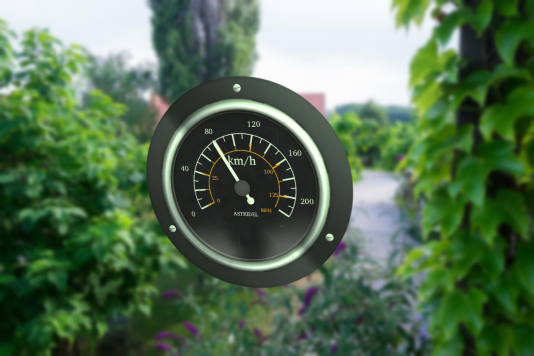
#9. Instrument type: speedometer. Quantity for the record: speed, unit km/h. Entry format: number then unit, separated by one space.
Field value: 80 km/h
